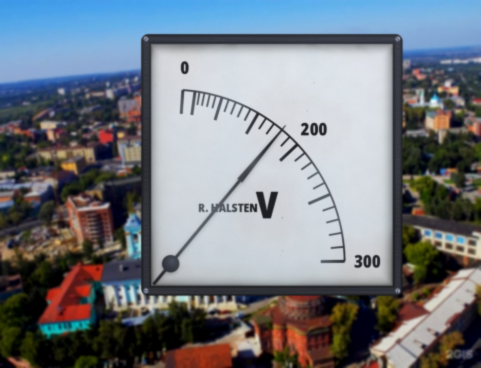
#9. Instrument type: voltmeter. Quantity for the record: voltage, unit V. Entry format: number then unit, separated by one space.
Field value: 180 V
